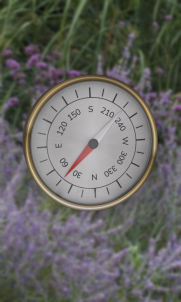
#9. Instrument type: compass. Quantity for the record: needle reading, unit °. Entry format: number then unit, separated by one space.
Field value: 45 °
